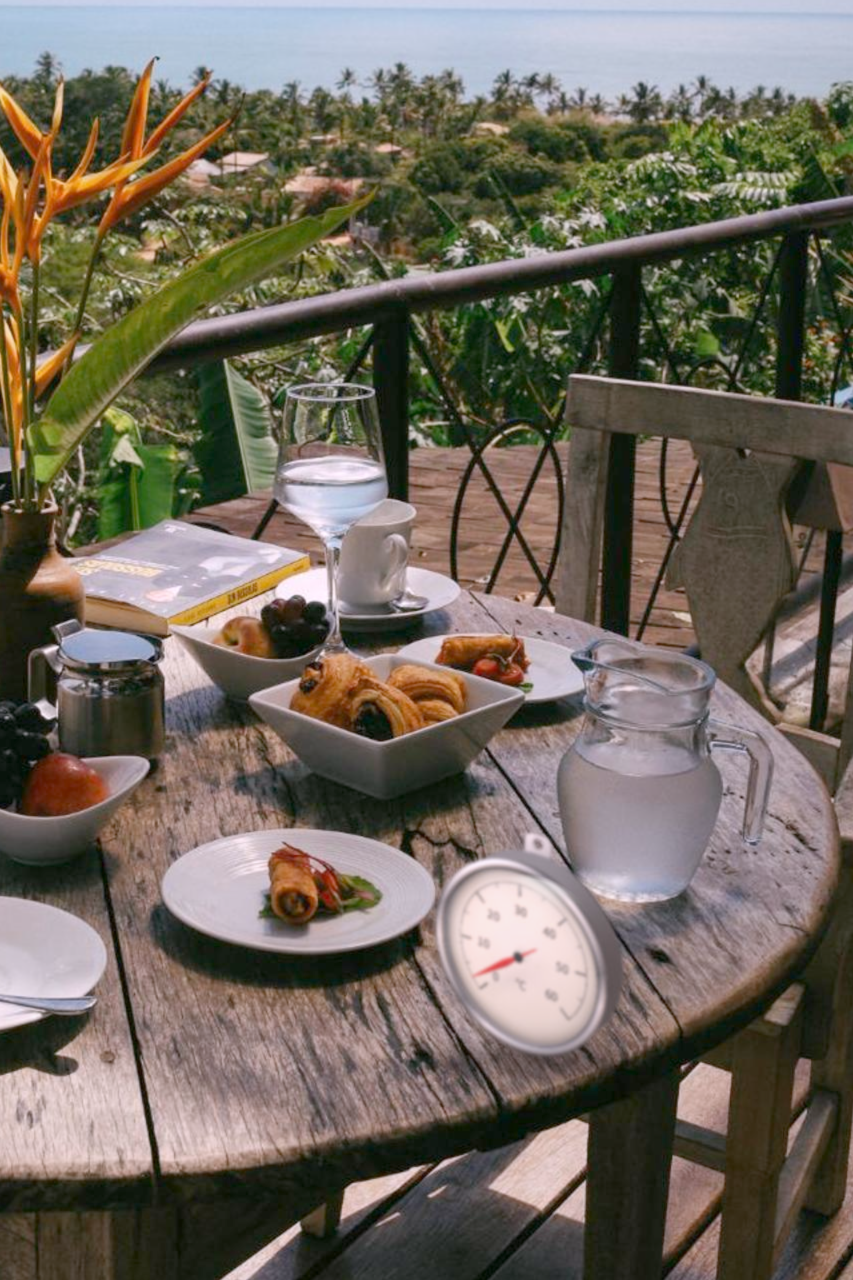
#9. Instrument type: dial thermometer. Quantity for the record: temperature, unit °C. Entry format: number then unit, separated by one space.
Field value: 2.5 °C
